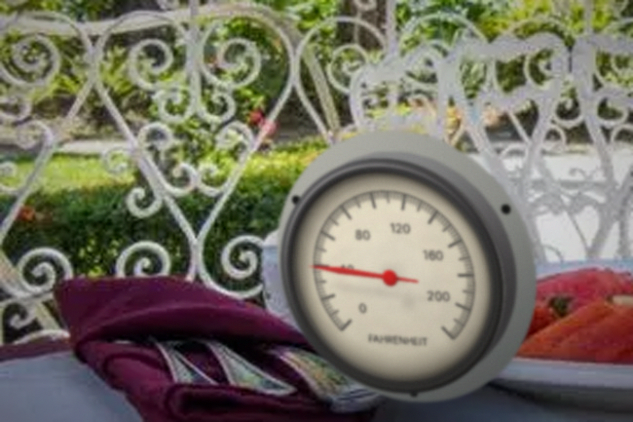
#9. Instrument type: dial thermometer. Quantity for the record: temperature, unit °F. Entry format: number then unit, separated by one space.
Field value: 40 °F
